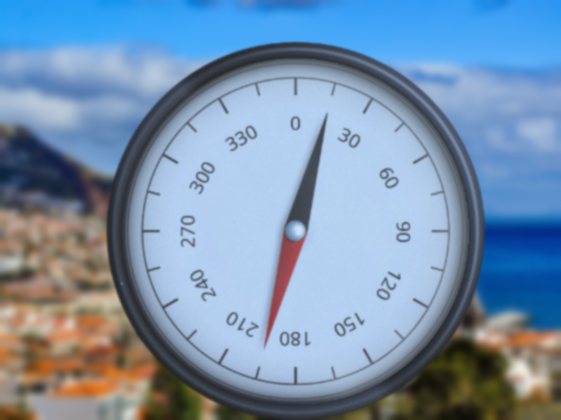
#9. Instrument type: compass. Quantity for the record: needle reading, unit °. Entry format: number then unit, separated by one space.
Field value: 195 °
